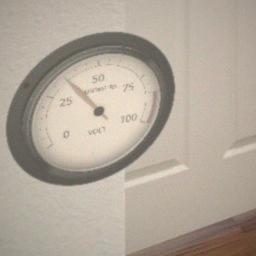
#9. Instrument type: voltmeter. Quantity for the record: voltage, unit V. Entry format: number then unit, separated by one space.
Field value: 35 V
